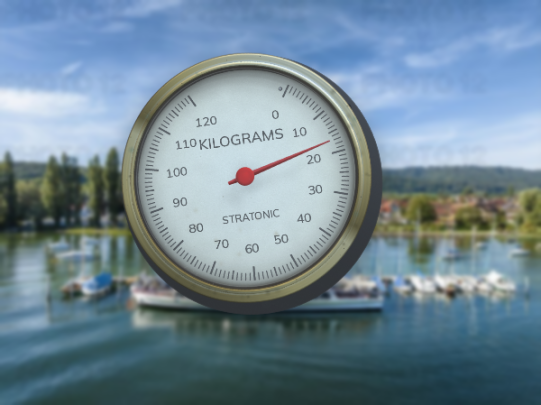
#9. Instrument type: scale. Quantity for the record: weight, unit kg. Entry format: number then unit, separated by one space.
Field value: 17 kg
